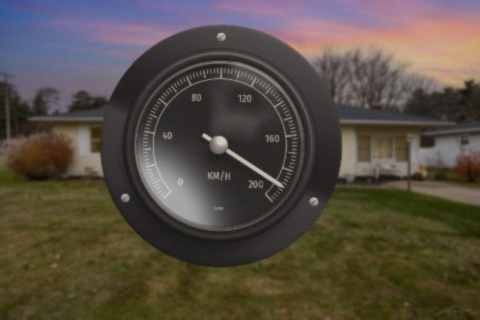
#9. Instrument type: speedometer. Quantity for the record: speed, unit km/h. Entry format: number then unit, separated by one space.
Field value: 190 km/h
